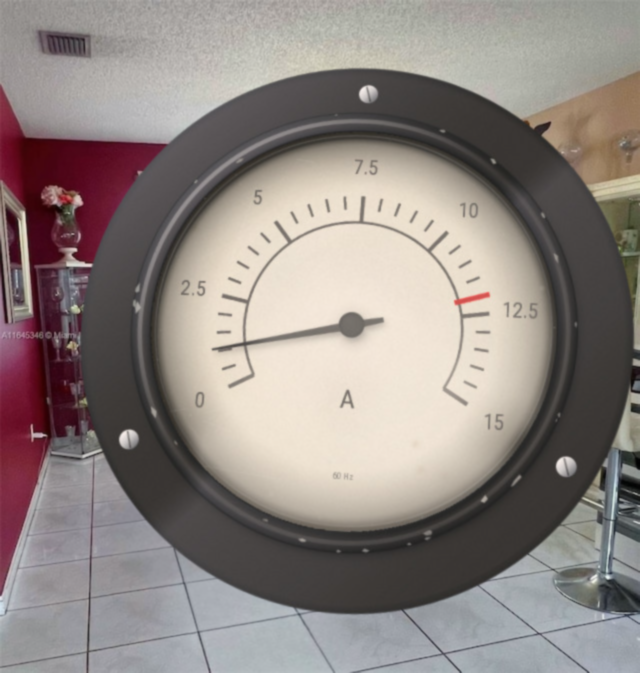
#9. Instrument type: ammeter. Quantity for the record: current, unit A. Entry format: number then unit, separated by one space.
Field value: 1 A
